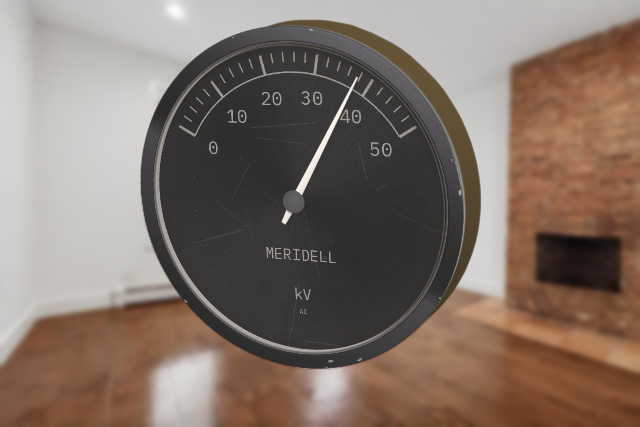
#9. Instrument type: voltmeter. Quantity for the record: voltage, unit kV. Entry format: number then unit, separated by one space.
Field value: 38 kV
